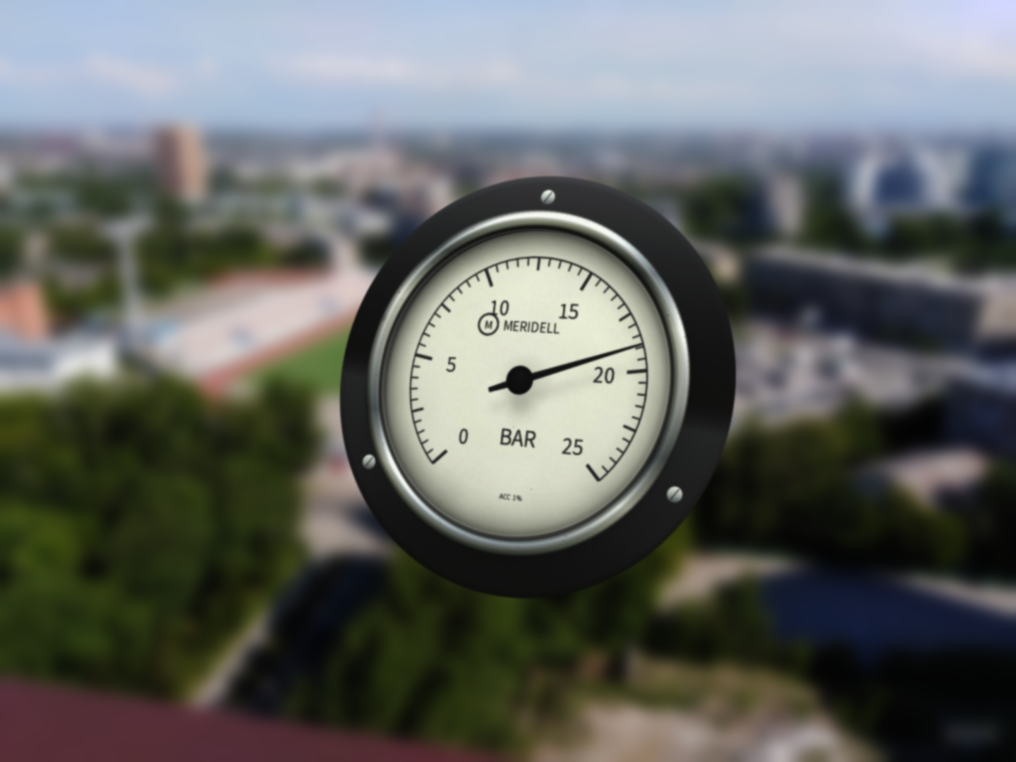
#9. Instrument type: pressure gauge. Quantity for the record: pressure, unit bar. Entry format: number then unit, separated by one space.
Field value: 19 bar
